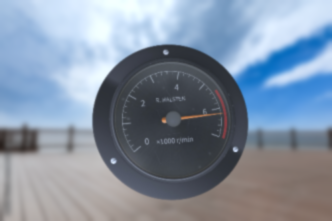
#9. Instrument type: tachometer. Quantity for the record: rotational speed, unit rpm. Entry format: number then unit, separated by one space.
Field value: 6200 rpm
